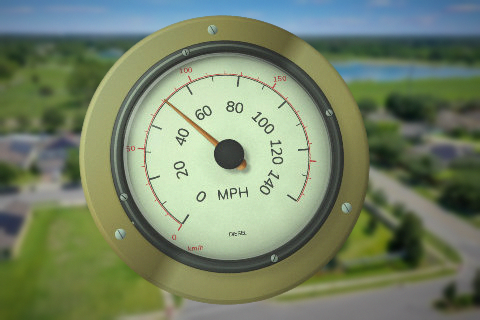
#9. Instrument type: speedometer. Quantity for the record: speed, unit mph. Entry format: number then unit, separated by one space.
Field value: 50 mph
